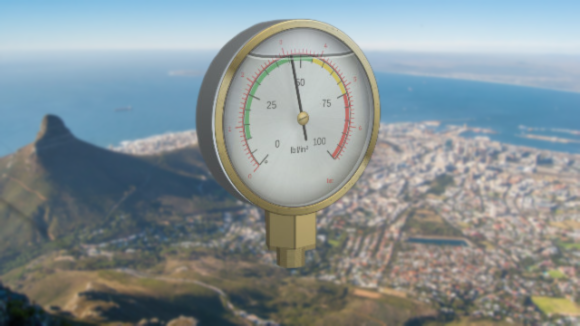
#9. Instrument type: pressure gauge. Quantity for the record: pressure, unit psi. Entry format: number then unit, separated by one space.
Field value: 45 psi
